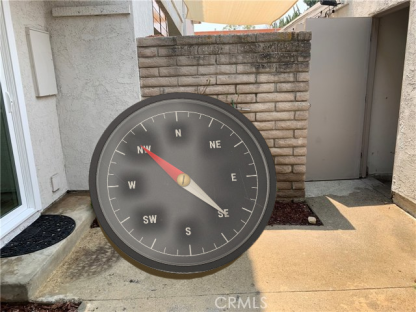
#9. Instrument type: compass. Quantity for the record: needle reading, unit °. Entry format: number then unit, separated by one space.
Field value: 315 °
